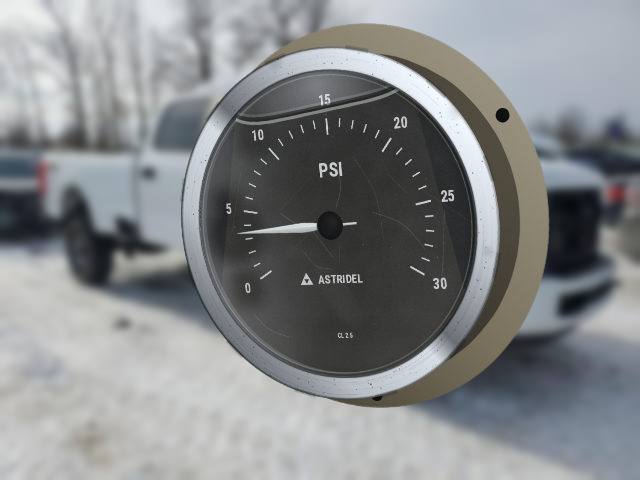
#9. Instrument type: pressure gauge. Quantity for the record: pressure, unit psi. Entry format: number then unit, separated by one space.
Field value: 3.5 psi
